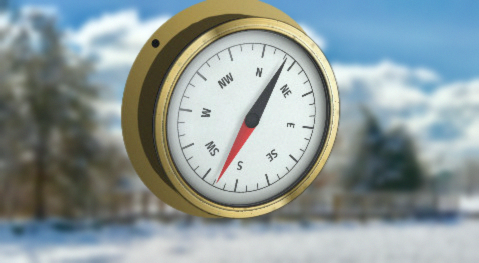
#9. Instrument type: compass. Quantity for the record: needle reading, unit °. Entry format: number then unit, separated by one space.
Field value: 200 °
